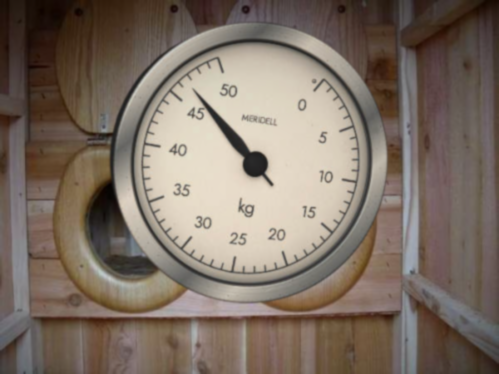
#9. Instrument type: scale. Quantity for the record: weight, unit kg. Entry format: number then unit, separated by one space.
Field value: 46.5 kg
